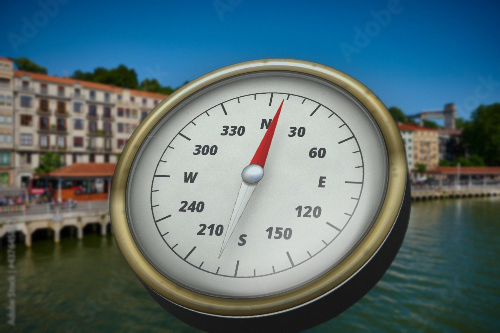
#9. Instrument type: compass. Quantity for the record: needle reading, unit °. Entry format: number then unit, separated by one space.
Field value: 10 °
